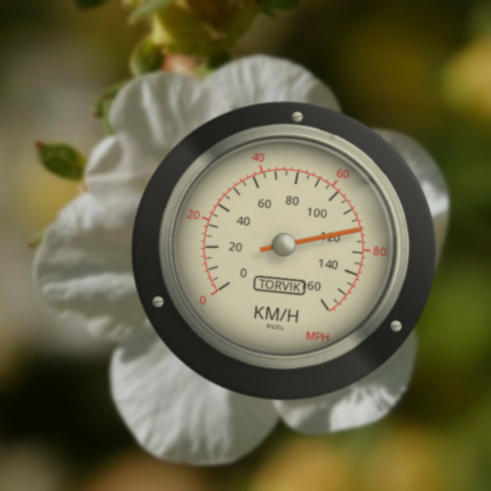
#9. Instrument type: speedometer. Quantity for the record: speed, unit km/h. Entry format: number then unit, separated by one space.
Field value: 120 km/h
